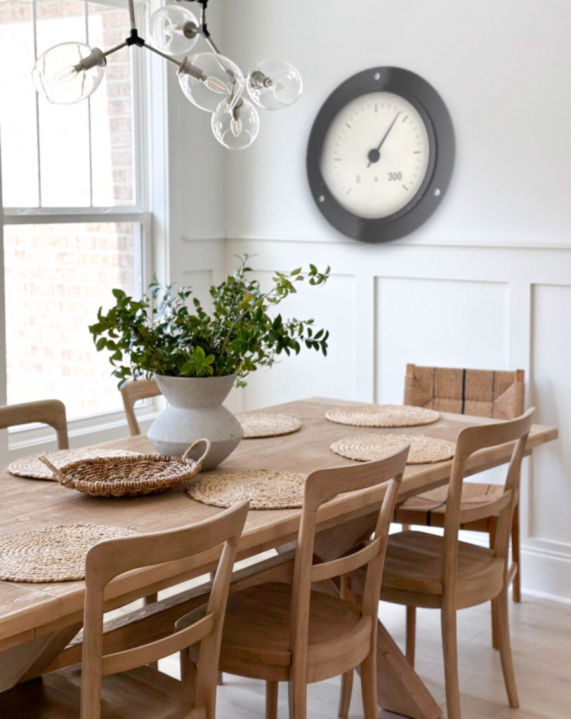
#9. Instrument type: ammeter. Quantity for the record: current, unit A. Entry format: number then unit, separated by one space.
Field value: 190 A
